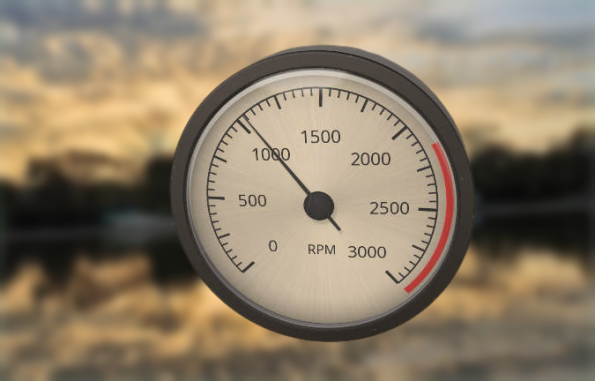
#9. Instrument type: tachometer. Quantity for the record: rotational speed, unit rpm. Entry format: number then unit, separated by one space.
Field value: 1050 rpm
